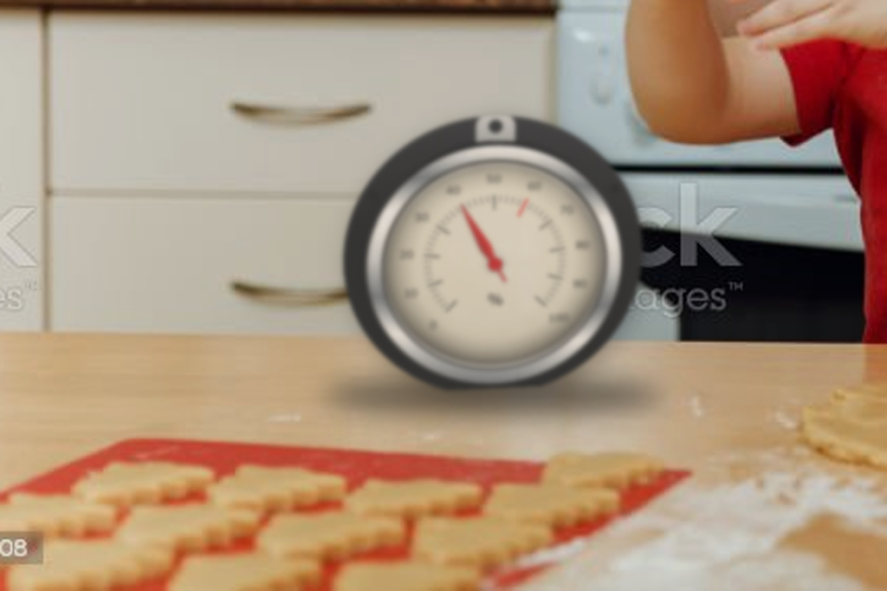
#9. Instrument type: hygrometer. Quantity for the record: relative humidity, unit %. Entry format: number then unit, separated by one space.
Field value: 40 %
